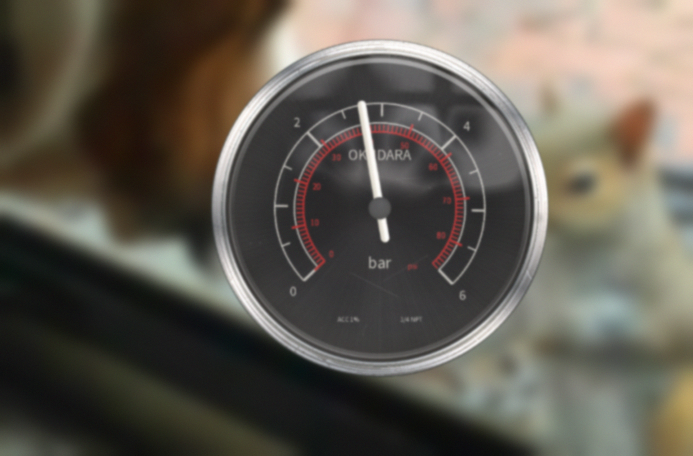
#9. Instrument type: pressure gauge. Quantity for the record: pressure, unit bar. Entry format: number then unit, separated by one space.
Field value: 2.75 bar
